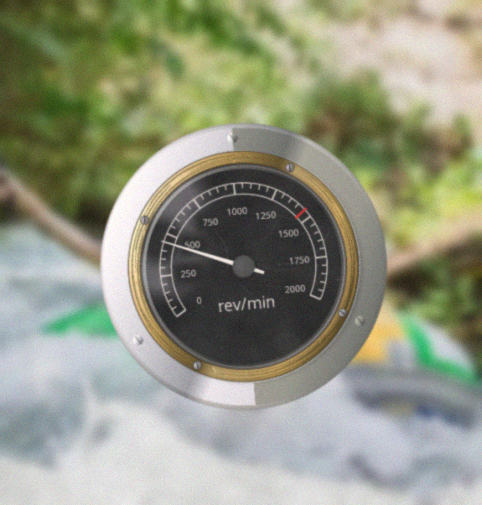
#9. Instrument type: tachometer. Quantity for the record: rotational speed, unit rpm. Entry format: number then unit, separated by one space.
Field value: 450 rpm
